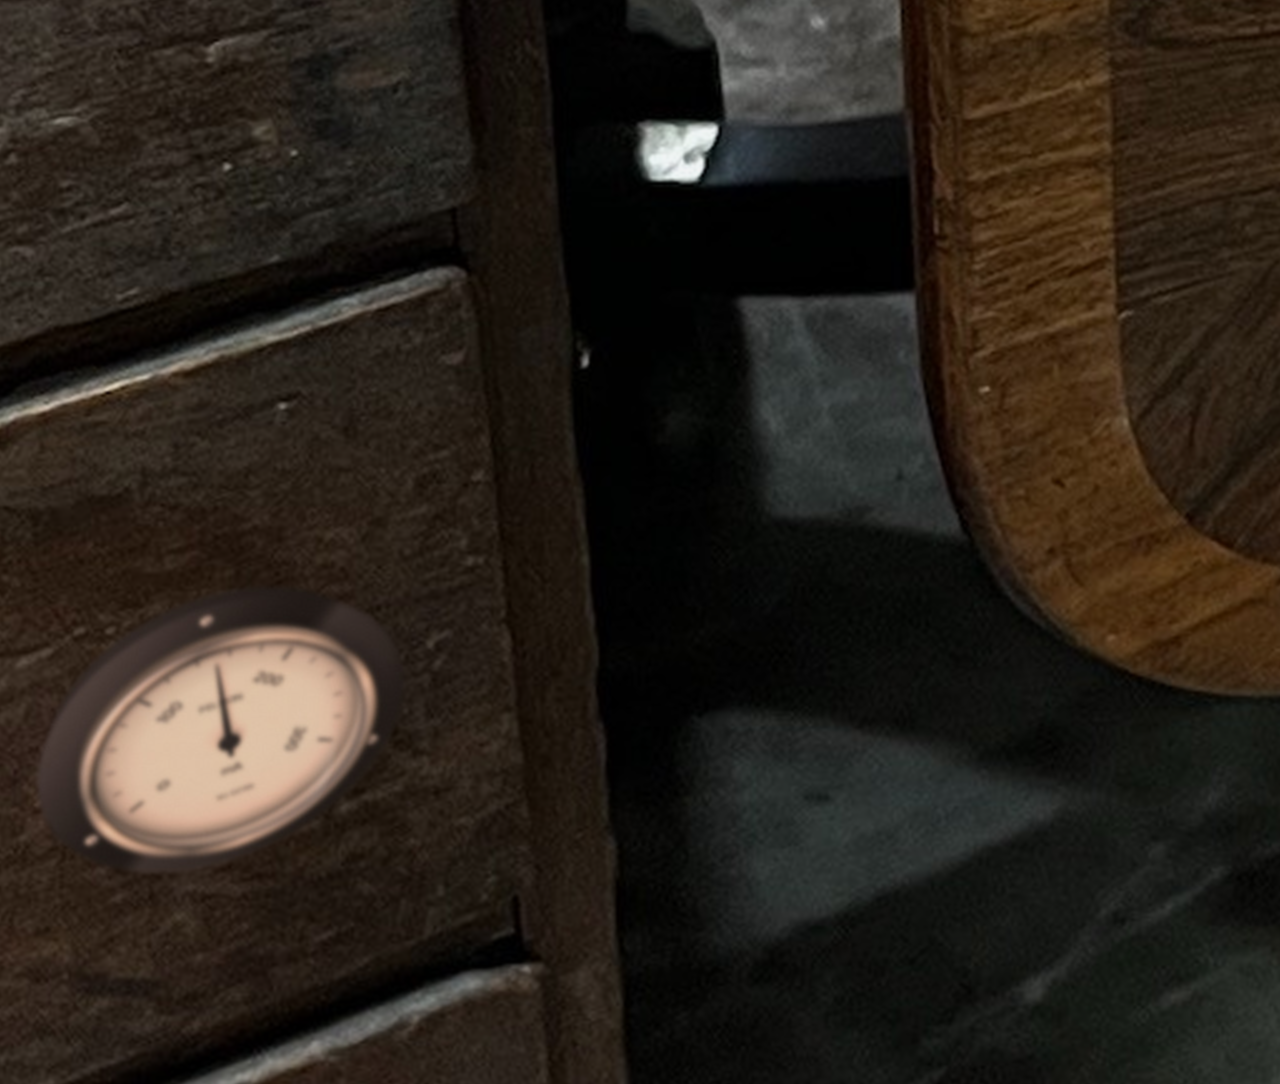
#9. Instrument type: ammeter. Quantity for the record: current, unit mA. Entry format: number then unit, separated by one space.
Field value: 150 mA
